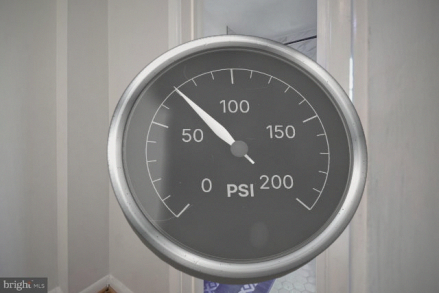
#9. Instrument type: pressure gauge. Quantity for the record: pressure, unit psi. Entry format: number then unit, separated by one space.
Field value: 70 psi
